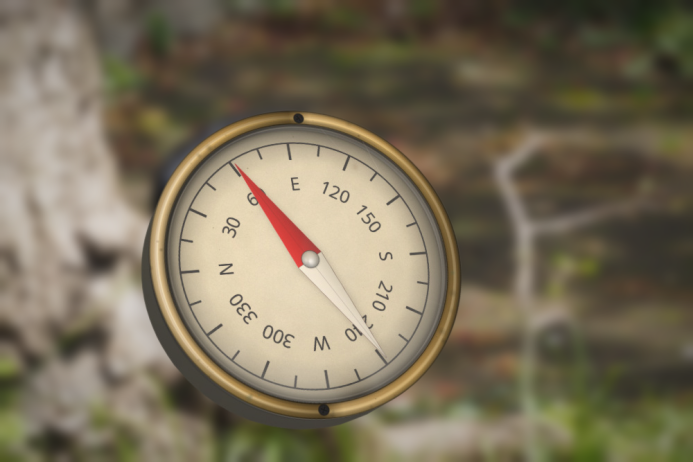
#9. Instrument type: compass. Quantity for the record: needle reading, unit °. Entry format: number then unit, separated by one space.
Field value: 60 °
